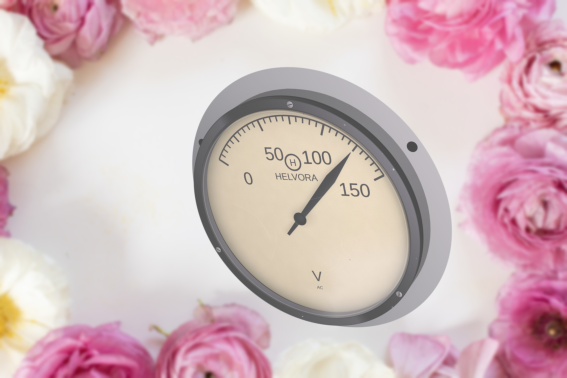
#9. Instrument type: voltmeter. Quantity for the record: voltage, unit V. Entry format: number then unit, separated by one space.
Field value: 125 V
